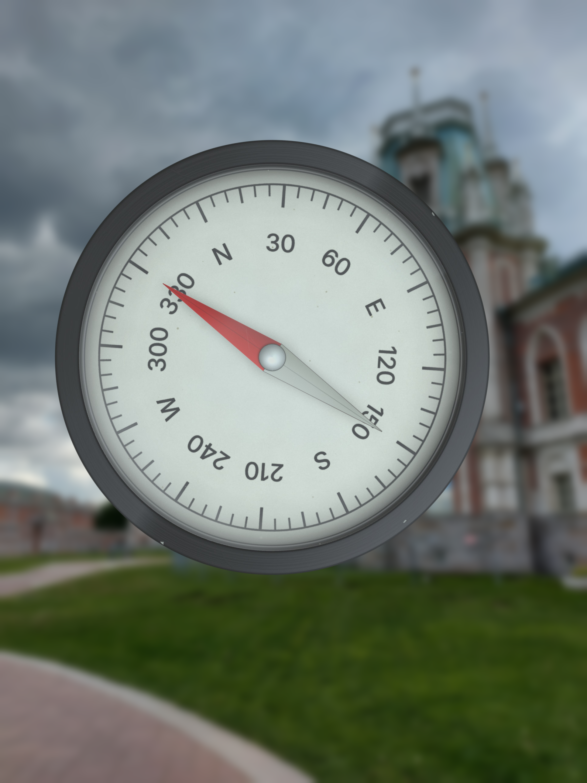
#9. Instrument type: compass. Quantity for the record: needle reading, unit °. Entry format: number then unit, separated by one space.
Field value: 330 °
